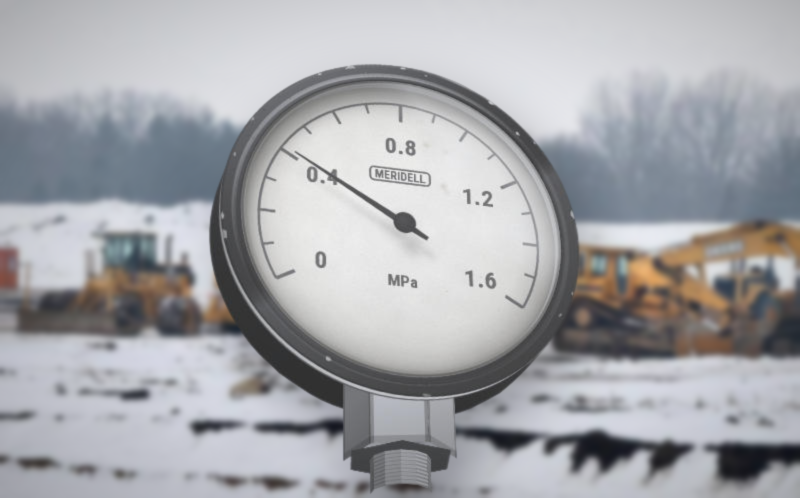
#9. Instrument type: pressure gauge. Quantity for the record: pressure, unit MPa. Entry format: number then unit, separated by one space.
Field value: 0.4 MPa
